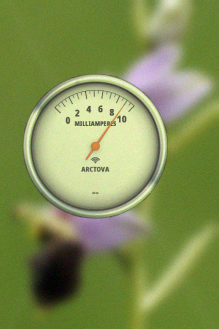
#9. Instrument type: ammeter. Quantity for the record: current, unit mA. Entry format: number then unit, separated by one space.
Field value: 9 mA
